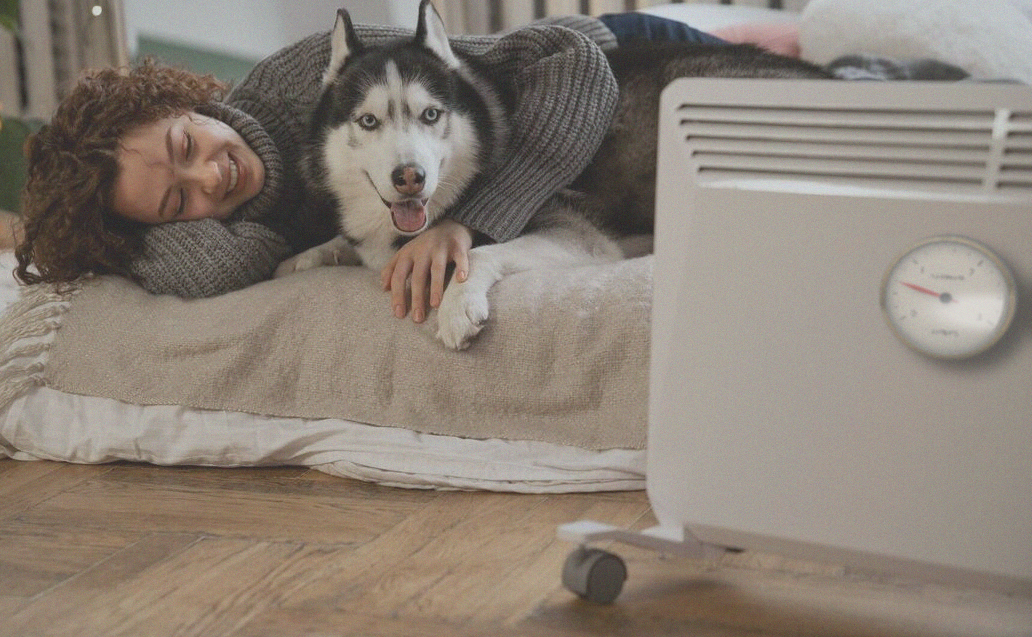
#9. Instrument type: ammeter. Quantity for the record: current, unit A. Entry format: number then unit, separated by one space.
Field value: 0.6 A
